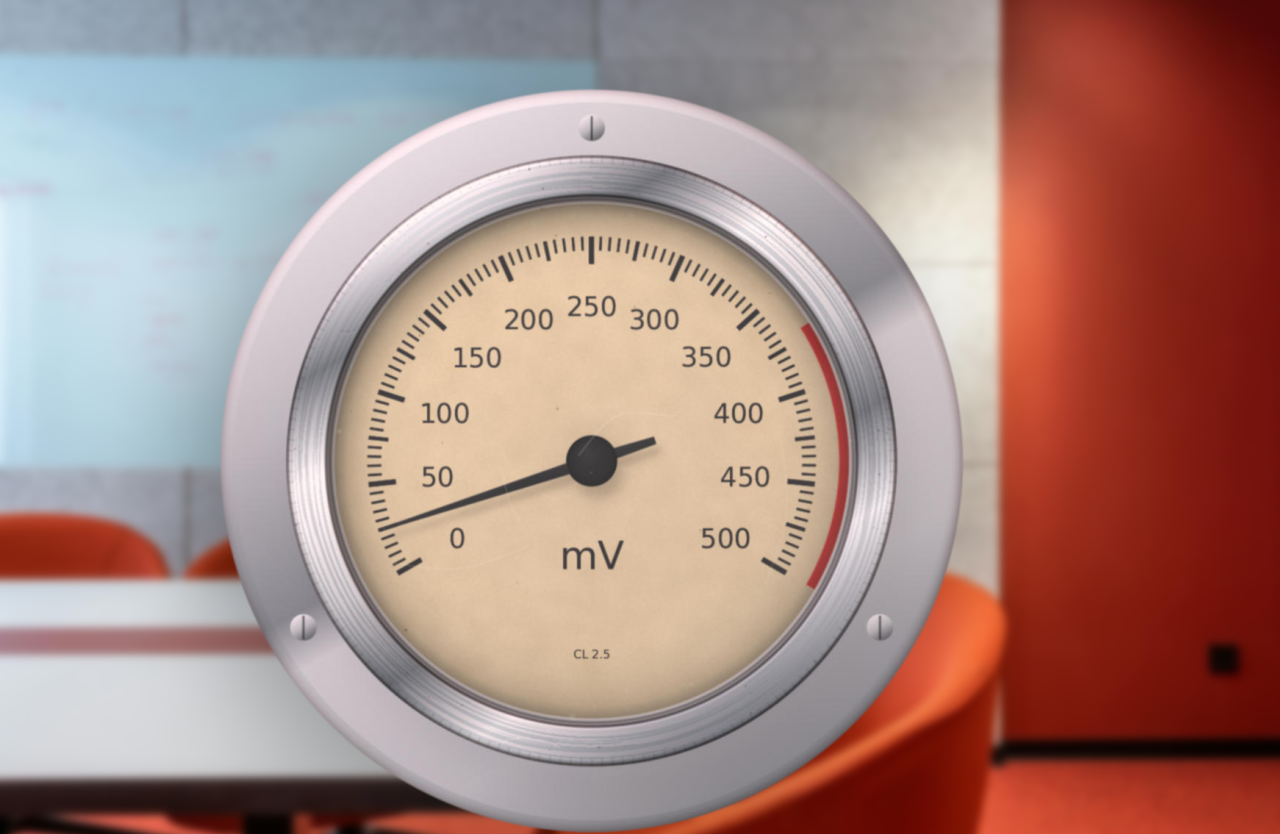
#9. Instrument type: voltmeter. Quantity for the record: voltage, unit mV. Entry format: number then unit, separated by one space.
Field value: 25 mV
